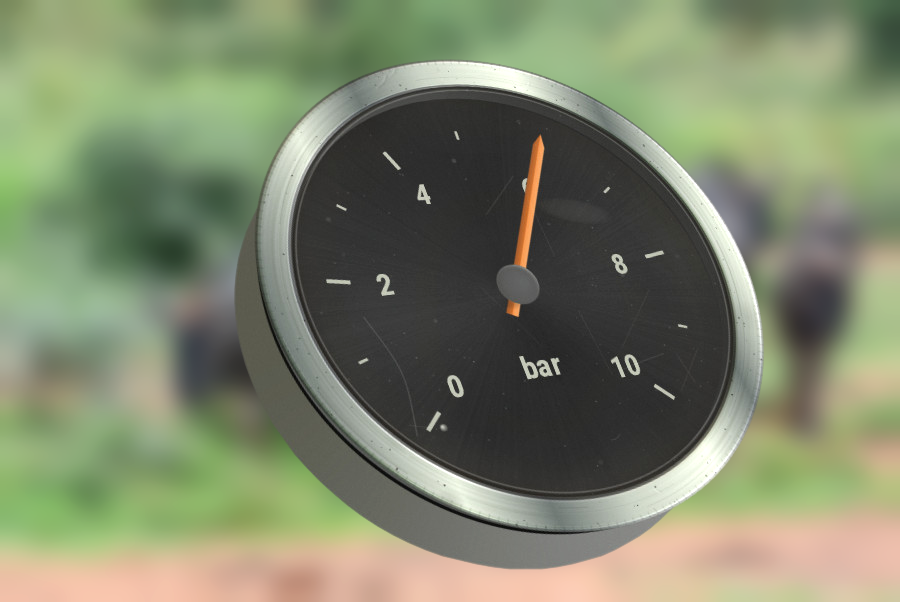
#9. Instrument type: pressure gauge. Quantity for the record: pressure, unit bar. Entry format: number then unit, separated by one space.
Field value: 6 bar
